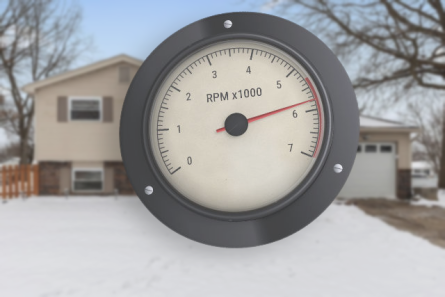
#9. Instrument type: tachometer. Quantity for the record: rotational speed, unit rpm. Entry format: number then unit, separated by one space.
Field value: 5800 rpm
